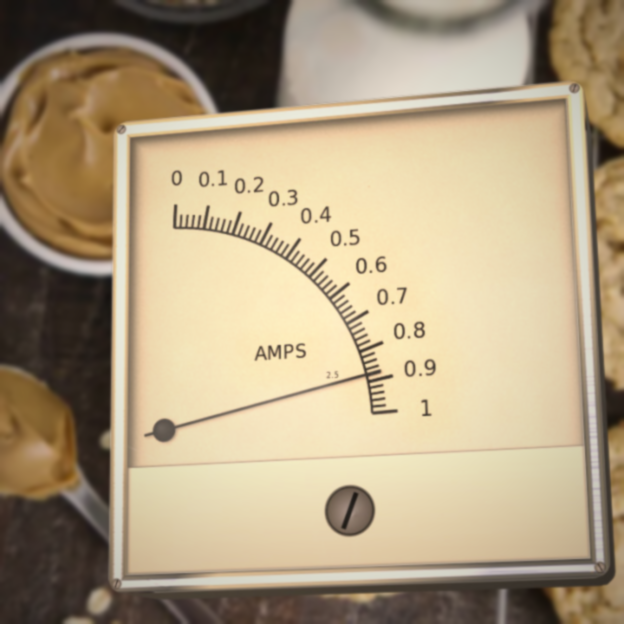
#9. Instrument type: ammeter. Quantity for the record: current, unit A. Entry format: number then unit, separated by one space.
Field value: 0.88 A
